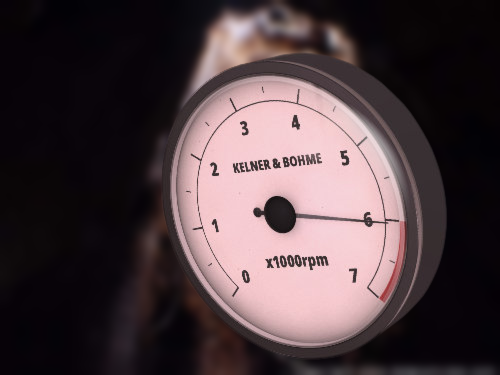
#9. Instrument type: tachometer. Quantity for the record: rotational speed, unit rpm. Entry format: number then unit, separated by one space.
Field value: 6000 rpm
